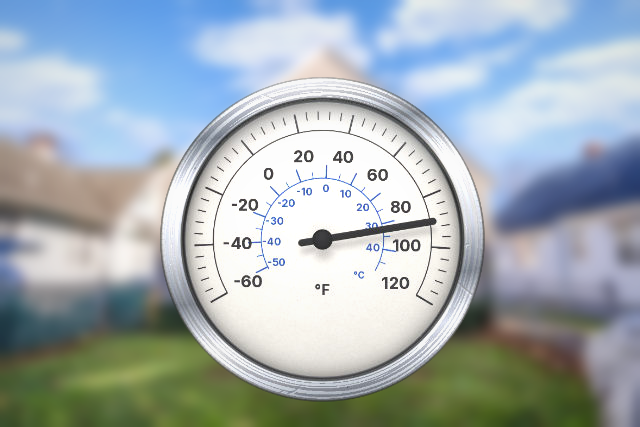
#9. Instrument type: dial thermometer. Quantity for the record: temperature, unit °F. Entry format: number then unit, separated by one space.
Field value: 90 °F
